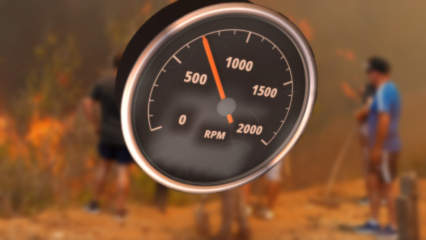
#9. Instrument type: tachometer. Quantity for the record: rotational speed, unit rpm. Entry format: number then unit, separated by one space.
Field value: 700 rpm
